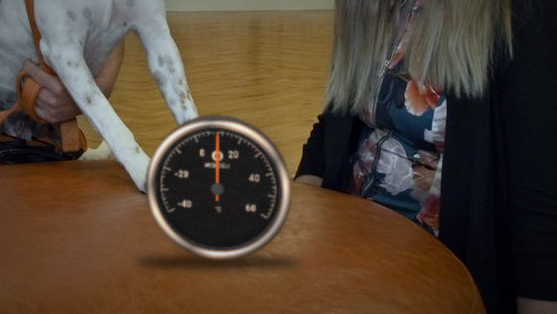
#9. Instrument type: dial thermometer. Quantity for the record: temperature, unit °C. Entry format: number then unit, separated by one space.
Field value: 10 °C
